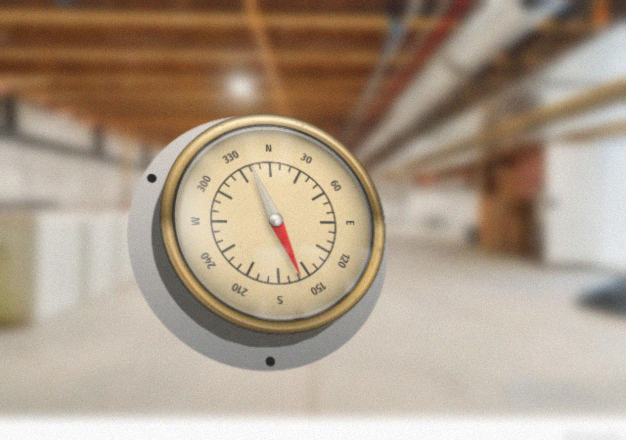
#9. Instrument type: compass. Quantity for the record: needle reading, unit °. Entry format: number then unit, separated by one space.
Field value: 160 °
